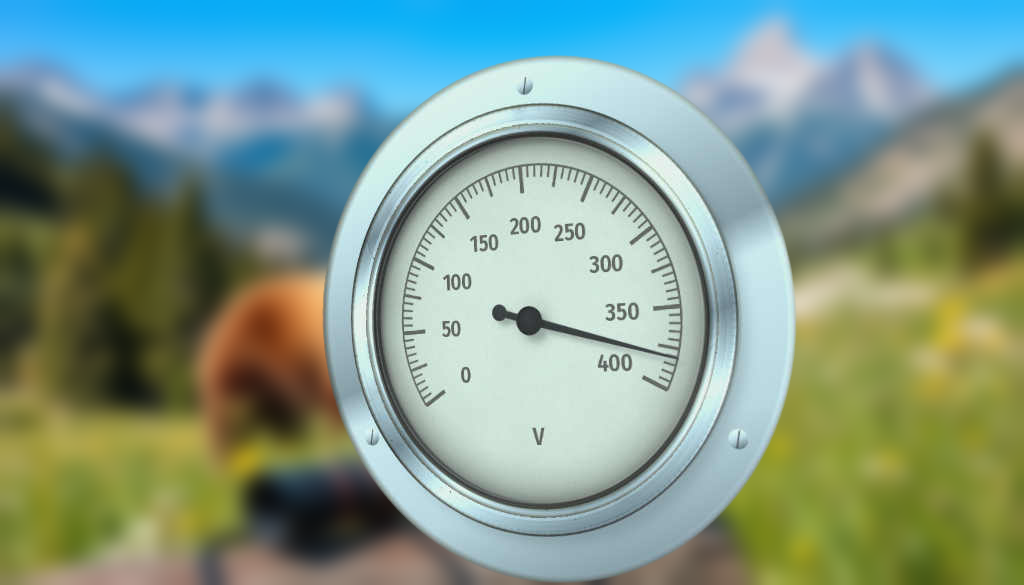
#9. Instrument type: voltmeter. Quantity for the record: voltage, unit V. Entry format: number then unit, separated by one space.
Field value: 380 V
